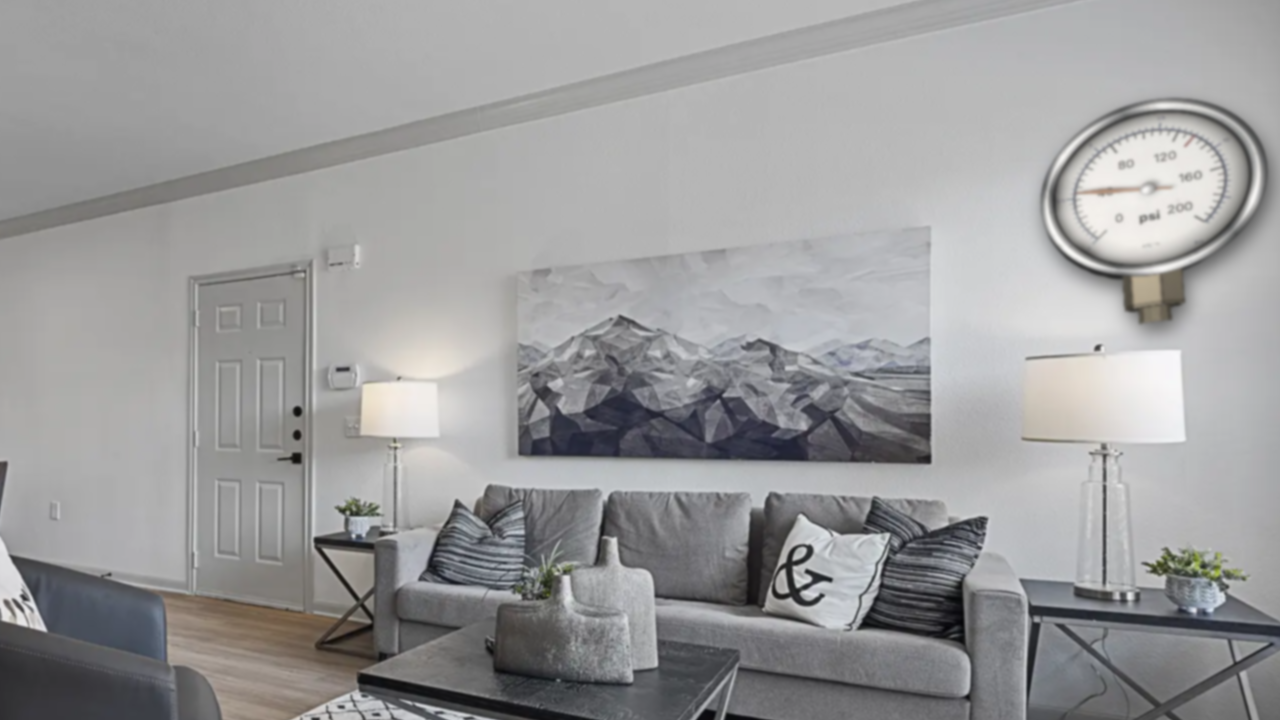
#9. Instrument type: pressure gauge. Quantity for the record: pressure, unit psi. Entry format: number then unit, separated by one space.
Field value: 40 psi
